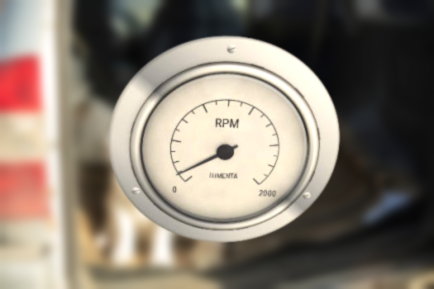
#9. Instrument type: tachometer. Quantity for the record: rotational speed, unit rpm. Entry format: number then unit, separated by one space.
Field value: 100 rpm
